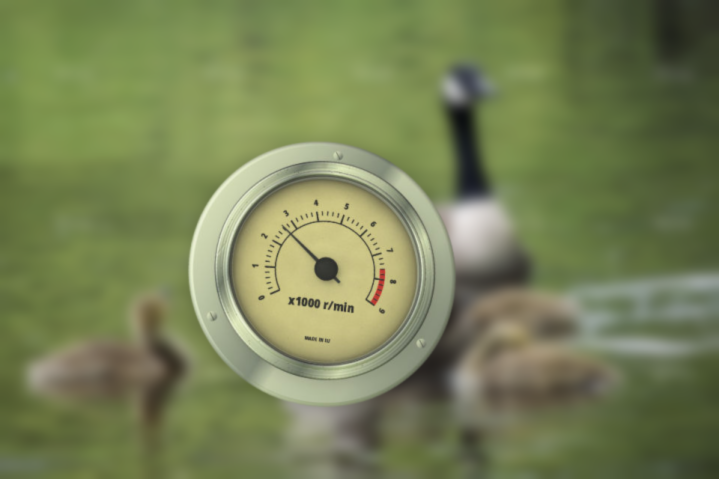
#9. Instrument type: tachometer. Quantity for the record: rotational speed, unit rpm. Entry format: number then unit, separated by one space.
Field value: 2600 rpm
